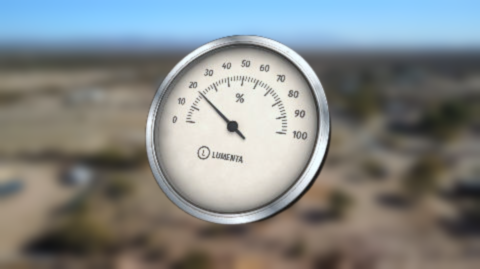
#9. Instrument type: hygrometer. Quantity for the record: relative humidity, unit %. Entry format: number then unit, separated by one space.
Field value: 20 %
